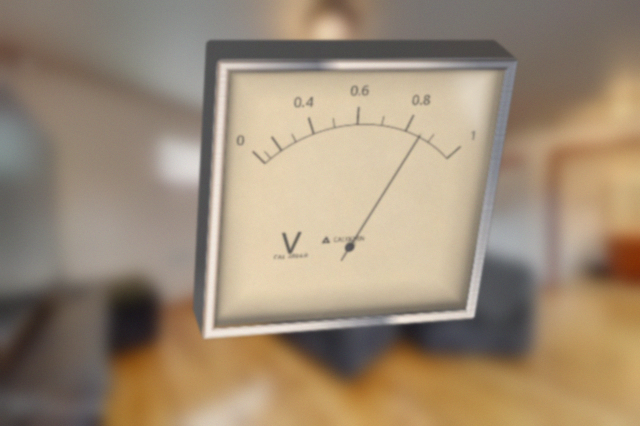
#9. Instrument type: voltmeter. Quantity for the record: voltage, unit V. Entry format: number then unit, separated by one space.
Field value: 0.85 V
